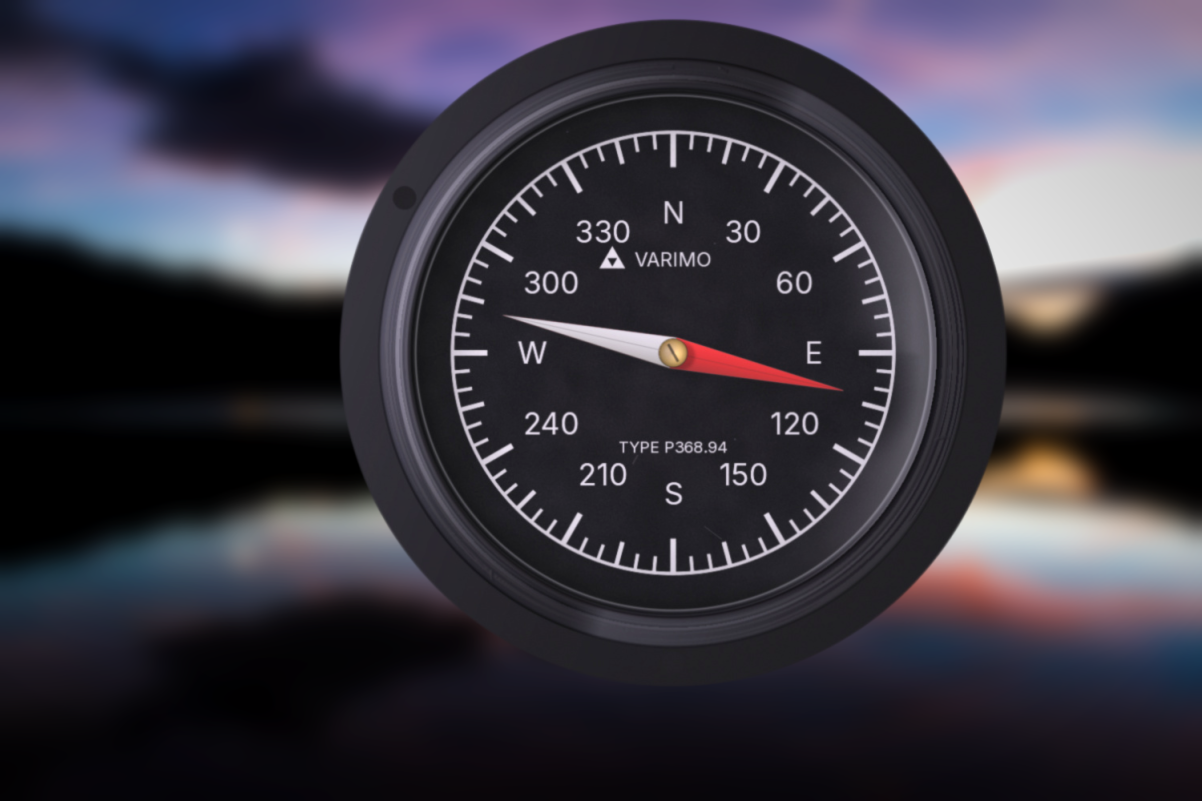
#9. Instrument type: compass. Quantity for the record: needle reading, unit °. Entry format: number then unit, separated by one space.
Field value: 102.5 °
